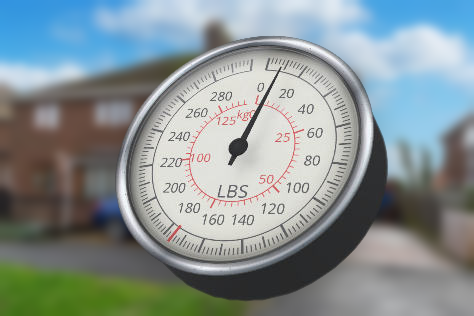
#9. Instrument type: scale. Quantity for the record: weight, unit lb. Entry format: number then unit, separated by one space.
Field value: 10 lb
